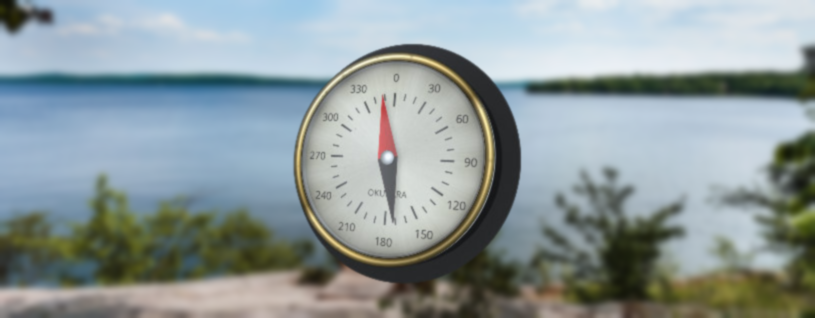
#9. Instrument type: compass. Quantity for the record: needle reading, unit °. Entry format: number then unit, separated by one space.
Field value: 350 °
